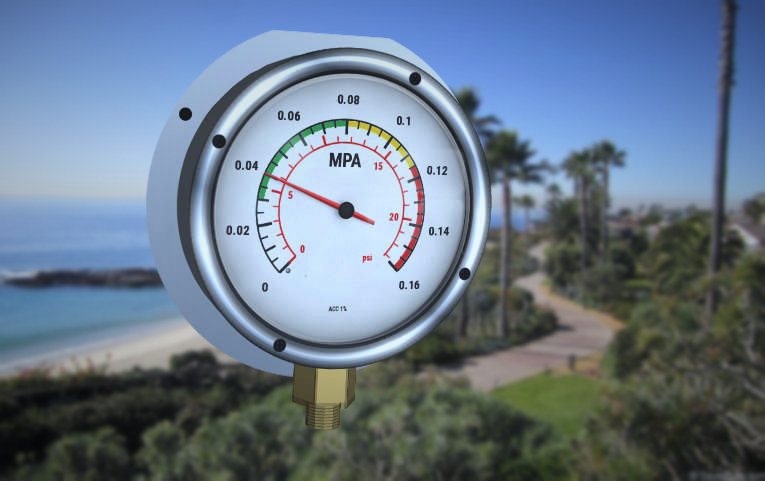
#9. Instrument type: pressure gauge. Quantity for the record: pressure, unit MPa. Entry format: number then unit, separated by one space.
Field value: 0.04 MPa
